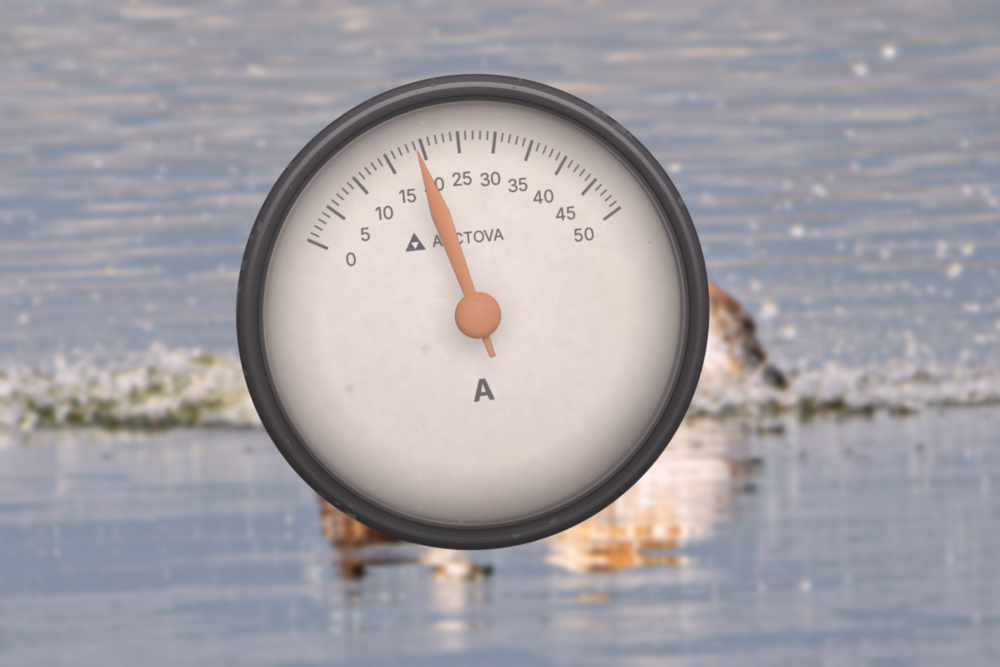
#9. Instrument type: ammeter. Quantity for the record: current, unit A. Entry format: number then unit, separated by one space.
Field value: 19 A
